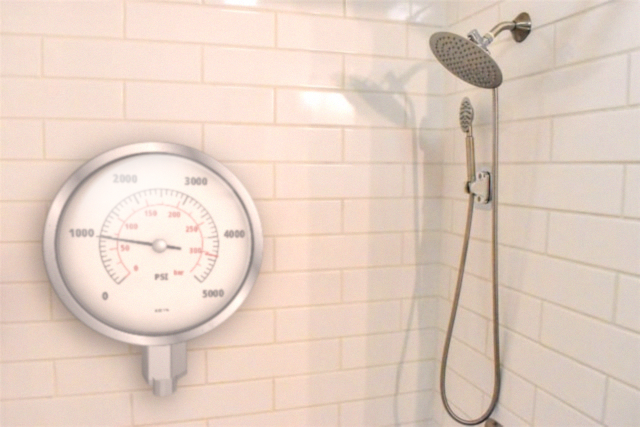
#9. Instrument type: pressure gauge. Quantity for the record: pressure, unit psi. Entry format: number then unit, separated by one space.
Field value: 1000 psi
